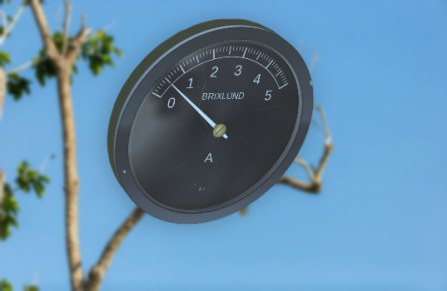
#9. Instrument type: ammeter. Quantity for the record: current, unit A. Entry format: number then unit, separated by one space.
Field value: 0.5 A
